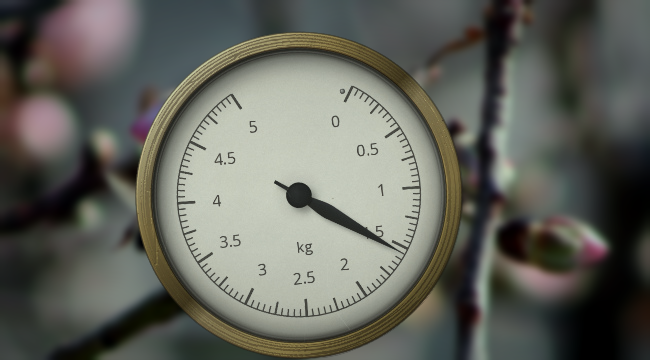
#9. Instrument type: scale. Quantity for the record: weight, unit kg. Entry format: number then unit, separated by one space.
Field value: 1.55 kg
